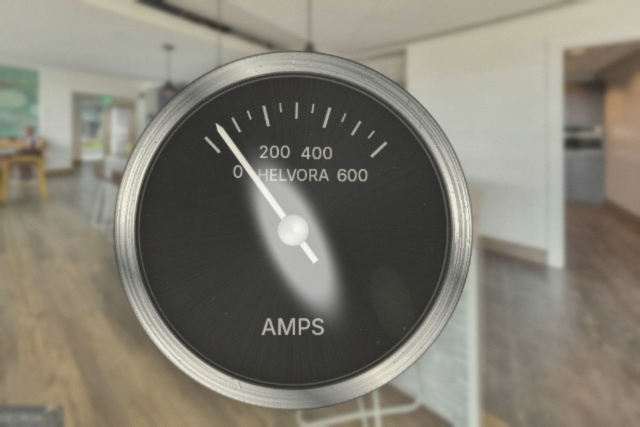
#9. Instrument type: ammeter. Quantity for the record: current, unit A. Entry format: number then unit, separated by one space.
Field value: 50 A
